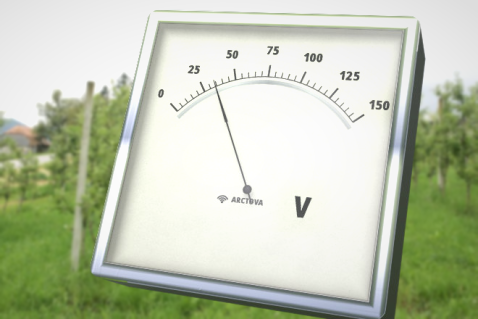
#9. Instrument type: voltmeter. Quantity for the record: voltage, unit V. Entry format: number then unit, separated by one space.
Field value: 35 V
